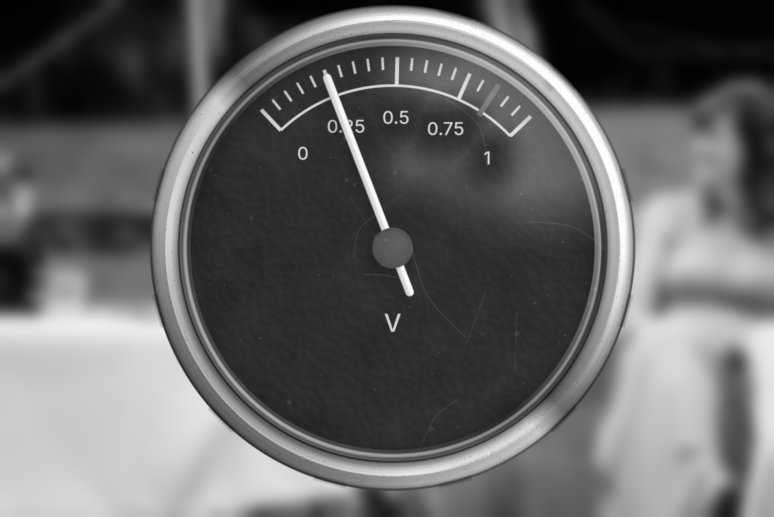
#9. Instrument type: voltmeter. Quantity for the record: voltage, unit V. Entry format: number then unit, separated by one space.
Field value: 0.25 V
